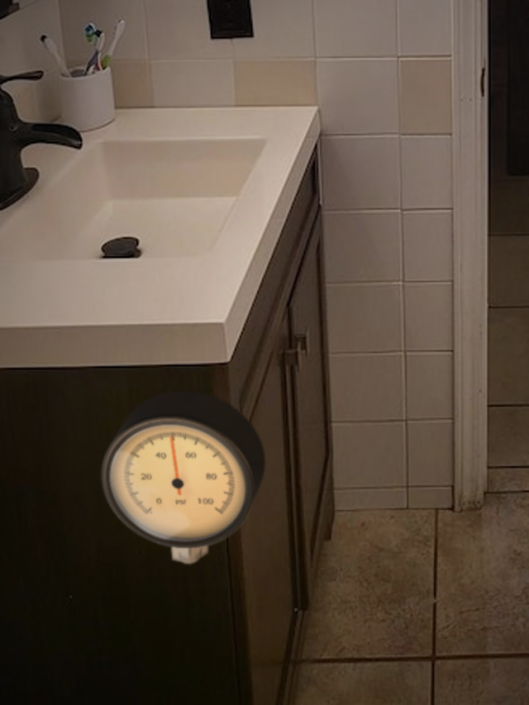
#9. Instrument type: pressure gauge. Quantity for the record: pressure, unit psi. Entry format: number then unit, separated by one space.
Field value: 50 psi
